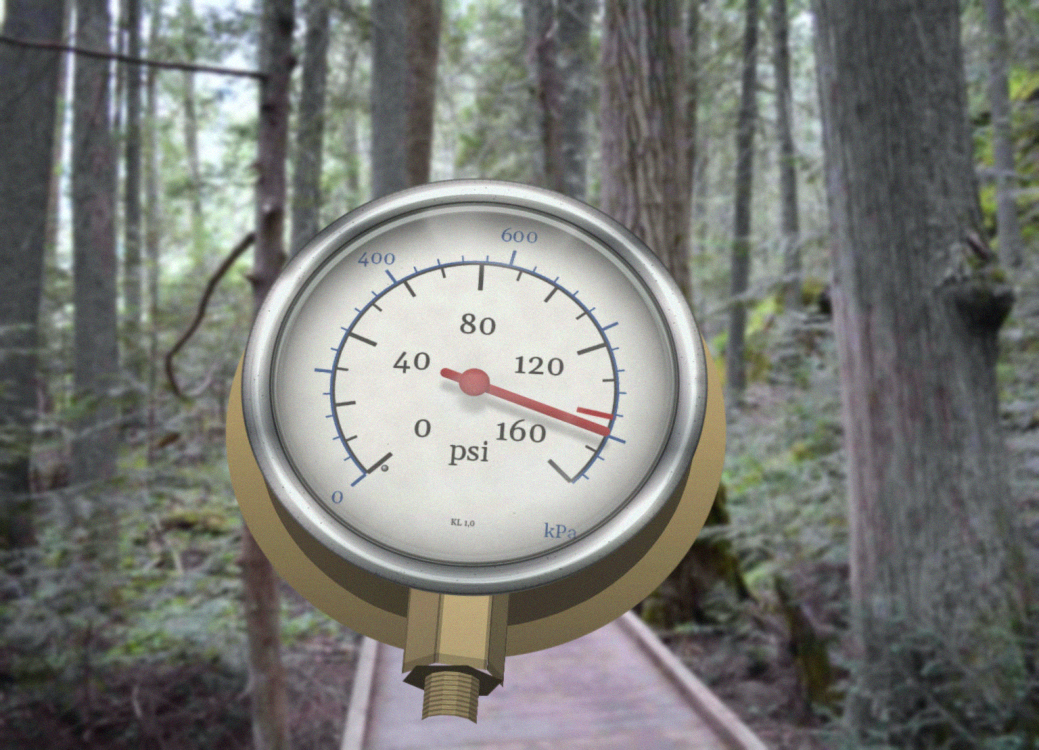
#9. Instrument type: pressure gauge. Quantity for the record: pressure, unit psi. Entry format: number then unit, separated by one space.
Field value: 145 psi
